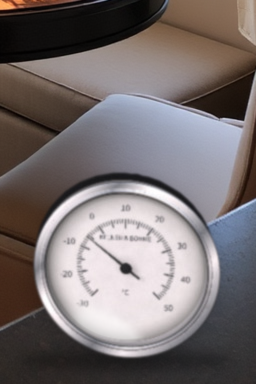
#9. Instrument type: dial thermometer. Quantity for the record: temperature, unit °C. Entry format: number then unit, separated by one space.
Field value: -5 °C
